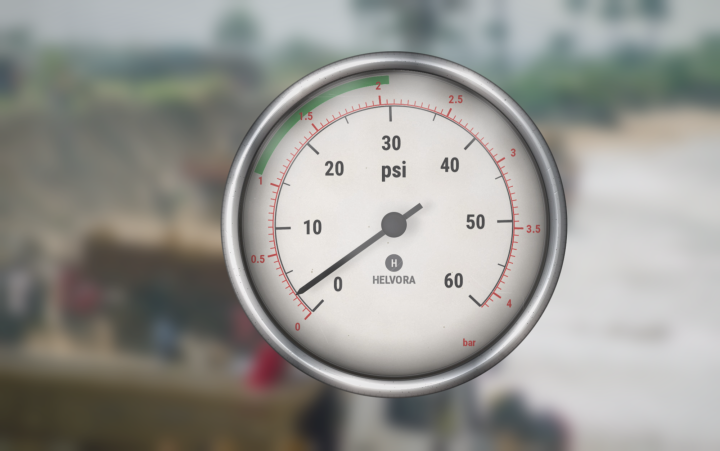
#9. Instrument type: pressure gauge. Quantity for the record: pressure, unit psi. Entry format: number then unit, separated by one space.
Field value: 2.5 psi
